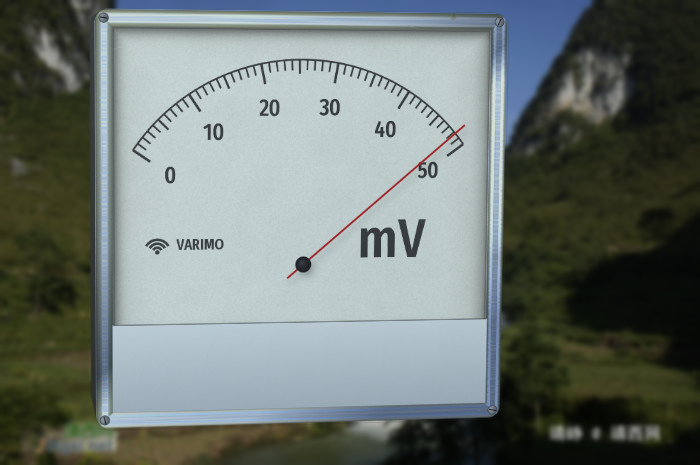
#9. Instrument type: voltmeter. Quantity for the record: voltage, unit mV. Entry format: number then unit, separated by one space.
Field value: 48 mV
